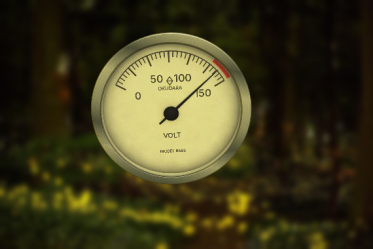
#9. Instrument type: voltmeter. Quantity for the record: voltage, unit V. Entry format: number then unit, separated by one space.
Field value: 135 V
